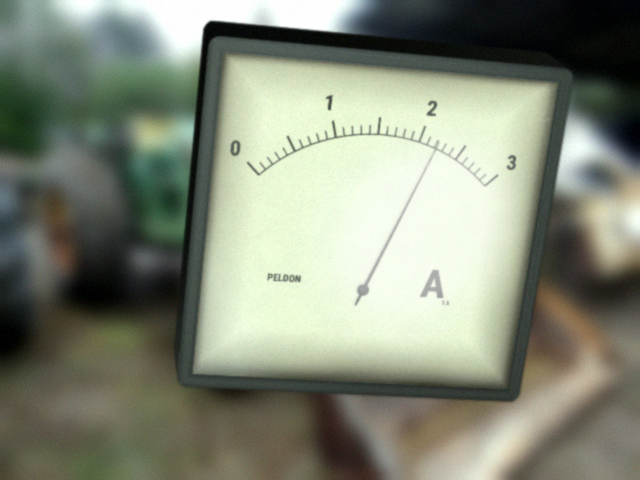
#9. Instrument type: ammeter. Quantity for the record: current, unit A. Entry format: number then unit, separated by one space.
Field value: 2.2 A
